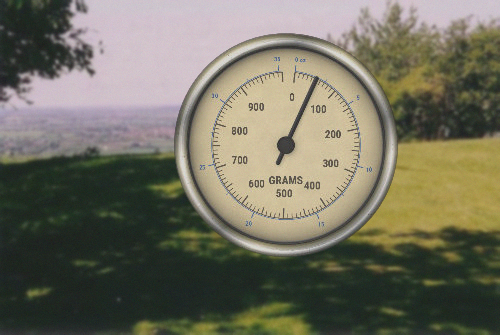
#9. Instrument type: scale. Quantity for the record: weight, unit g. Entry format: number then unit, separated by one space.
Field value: 50 g
